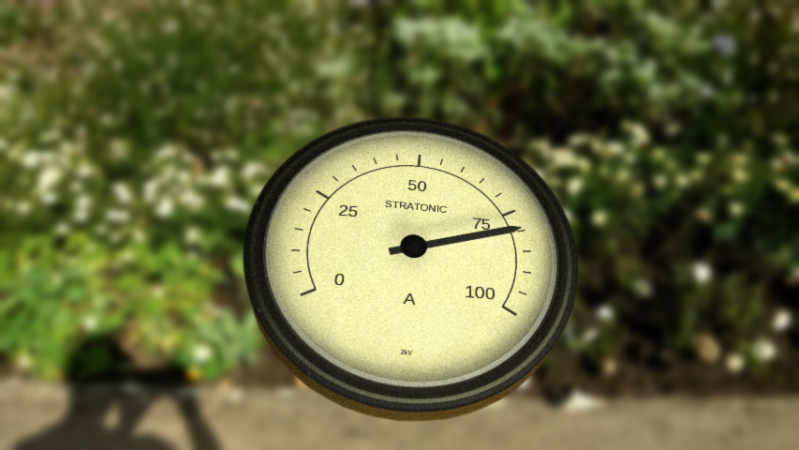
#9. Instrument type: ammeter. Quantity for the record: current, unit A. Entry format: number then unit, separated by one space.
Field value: 80 A
